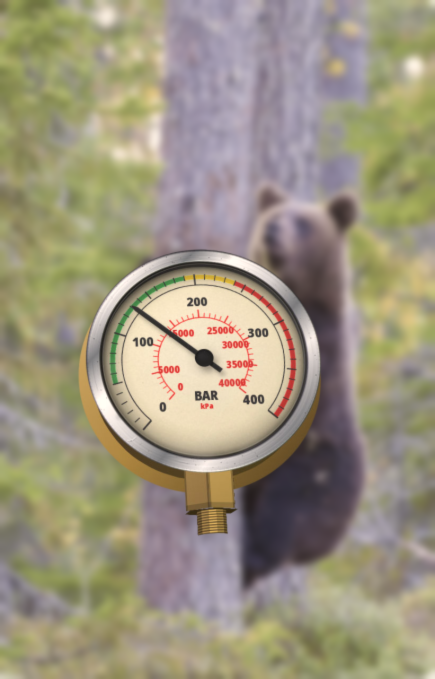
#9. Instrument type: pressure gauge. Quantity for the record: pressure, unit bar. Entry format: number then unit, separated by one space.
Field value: 130 bar
